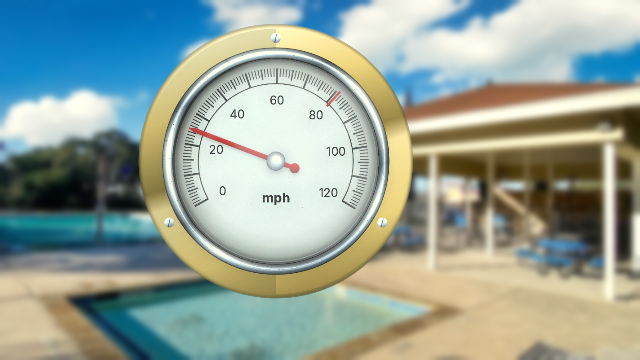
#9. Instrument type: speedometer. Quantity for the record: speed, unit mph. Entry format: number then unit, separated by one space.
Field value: 25 mph
